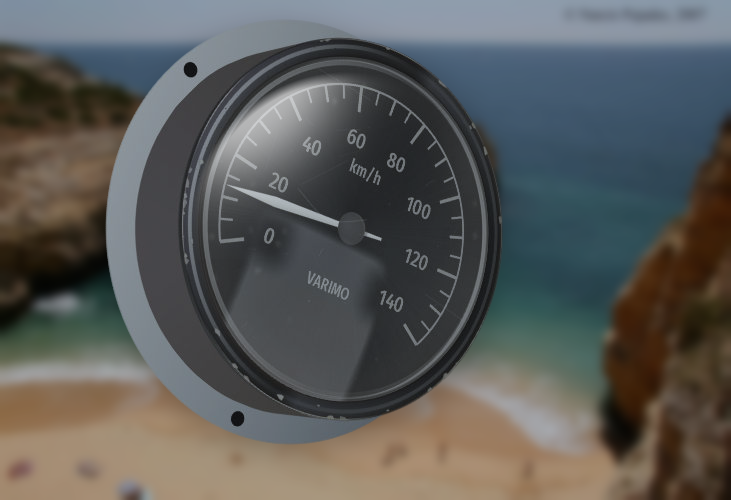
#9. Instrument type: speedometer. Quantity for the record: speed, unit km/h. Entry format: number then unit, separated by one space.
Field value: 12.5 km/h
